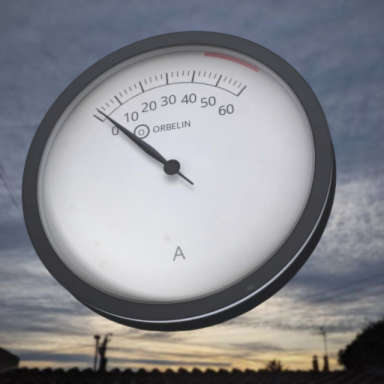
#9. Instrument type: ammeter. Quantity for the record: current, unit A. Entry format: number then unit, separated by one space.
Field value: 2 A
